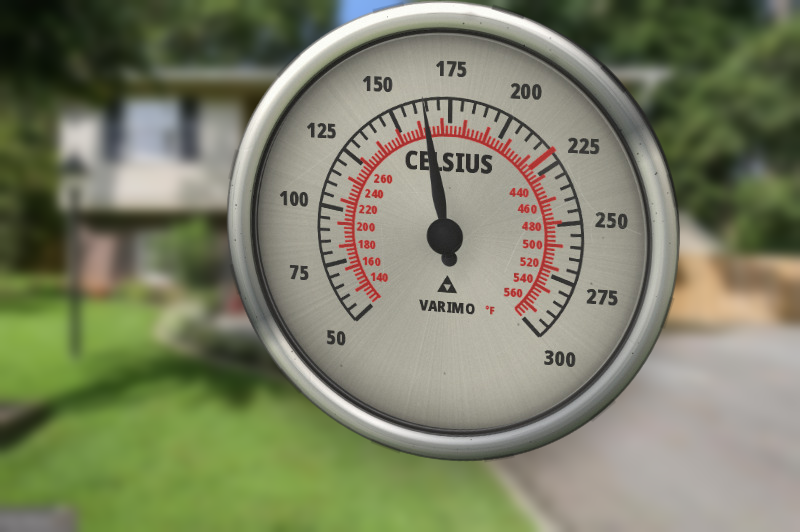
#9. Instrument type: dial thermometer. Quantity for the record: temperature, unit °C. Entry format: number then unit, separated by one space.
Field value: 165 °C
